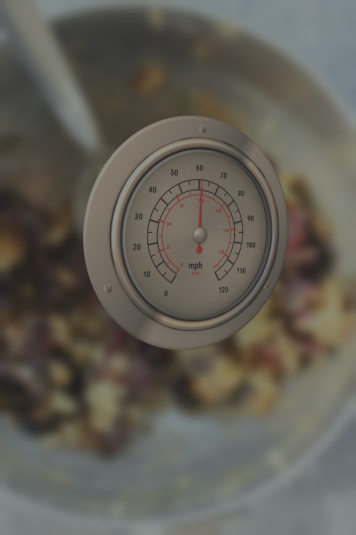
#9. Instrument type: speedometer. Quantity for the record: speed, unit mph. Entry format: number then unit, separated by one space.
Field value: 60 mph
